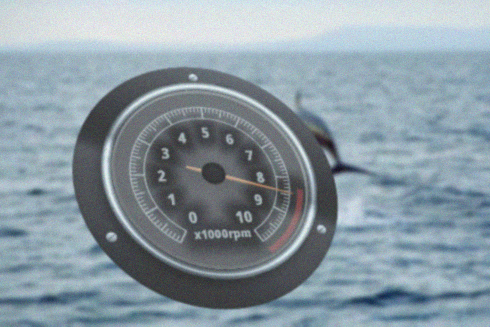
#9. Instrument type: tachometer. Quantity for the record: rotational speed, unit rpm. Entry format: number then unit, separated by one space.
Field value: 8500 rpm
